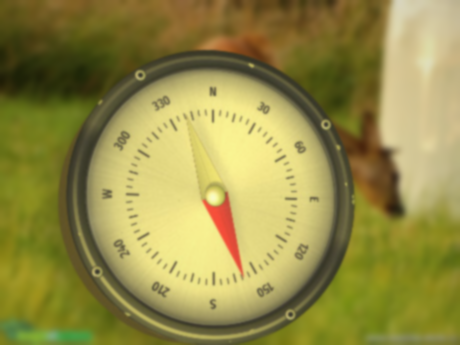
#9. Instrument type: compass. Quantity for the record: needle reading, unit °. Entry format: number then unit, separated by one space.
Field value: 160 °
